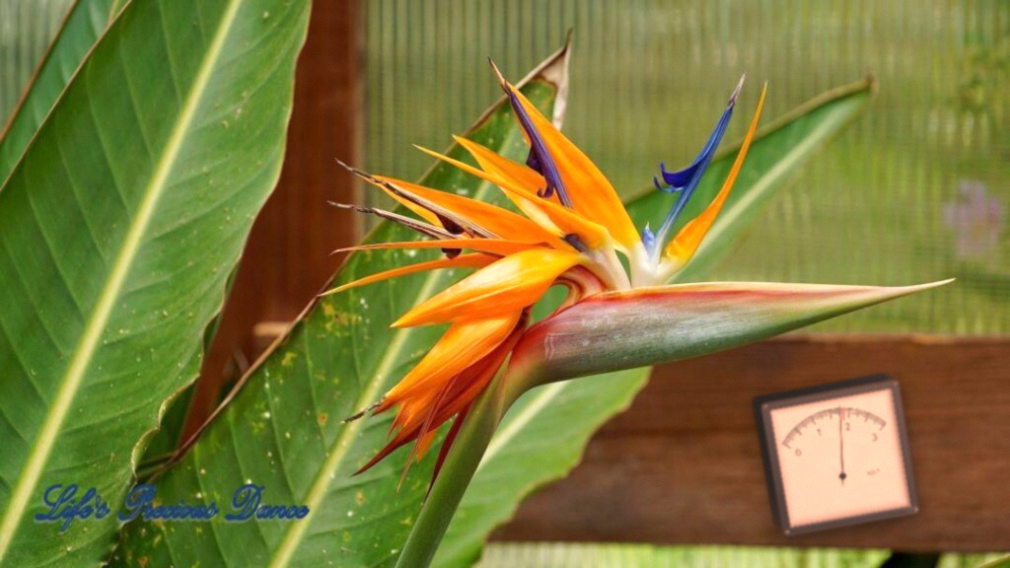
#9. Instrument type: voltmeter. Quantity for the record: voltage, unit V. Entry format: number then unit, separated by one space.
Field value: 1.75 V
